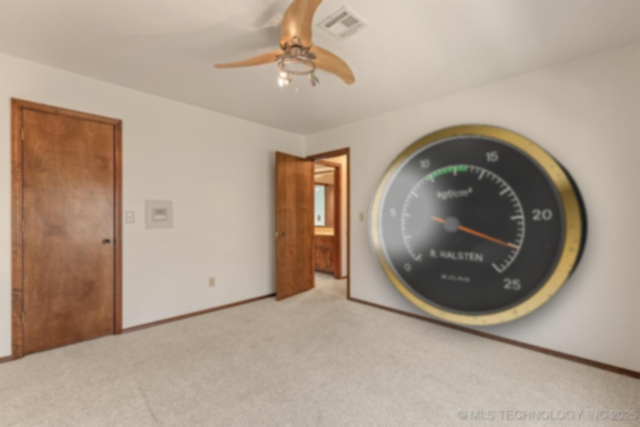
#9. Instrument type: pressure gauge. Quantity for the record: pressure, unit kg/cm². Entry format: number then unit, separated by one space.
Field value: 22.5 kg/cm²
